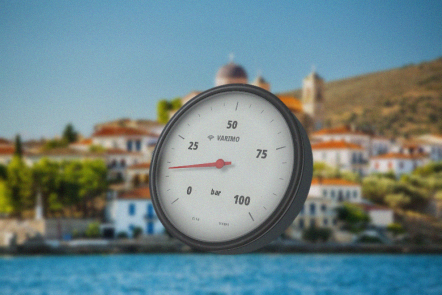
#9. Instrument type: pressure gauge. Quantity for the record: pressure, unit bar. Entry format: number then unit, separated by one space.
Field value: 12.5 bar
